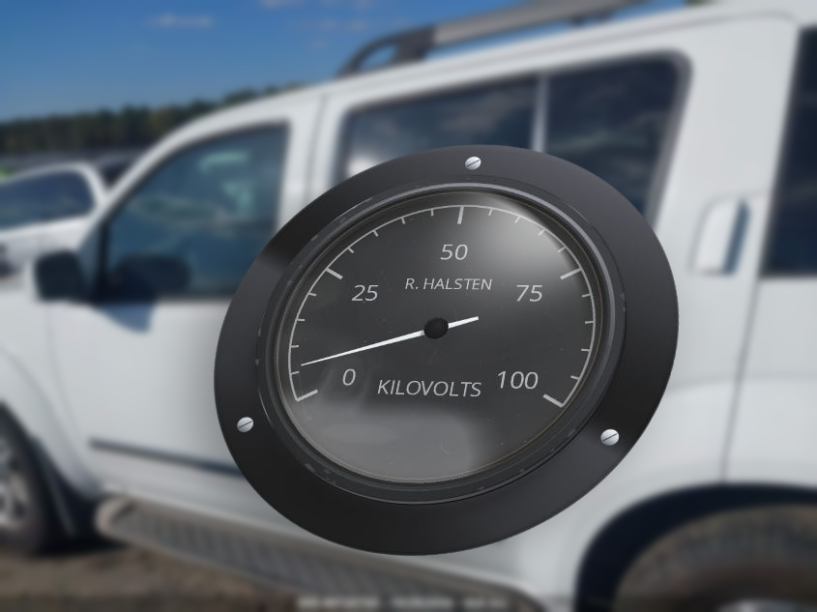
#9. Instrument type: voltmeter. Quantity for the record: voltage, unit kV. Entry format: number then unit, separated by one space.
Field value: 5 kV
